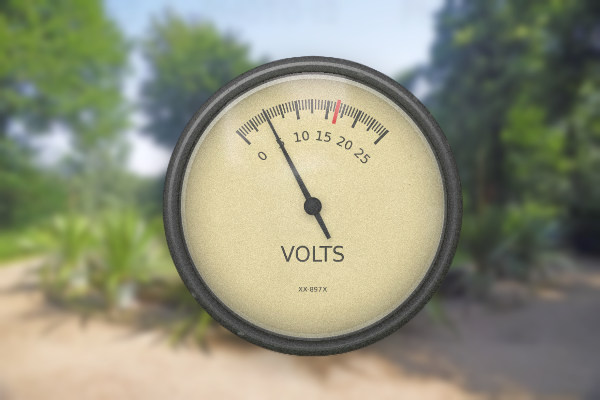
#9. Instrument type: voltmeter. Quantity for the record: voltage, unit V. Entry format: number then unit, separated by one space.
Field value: 5 V
